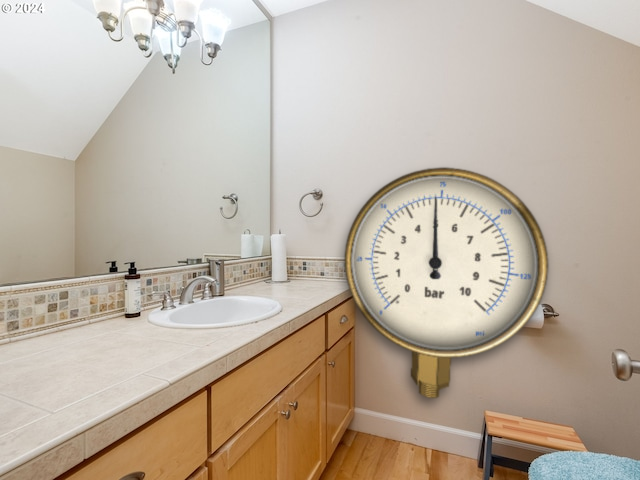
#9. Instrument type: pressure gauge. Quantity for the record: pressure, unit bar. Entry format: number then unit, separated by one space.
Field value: 5 bar
